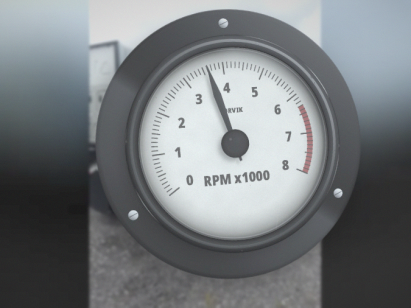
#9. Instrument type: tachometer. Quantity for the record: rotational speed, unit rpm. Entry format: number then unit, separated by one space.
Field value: 3600 rpm
